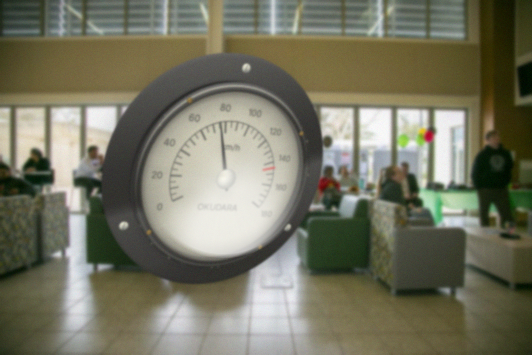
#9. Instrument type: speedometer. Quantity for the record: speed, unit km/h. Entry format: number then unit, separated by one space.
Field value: 75 km/h
